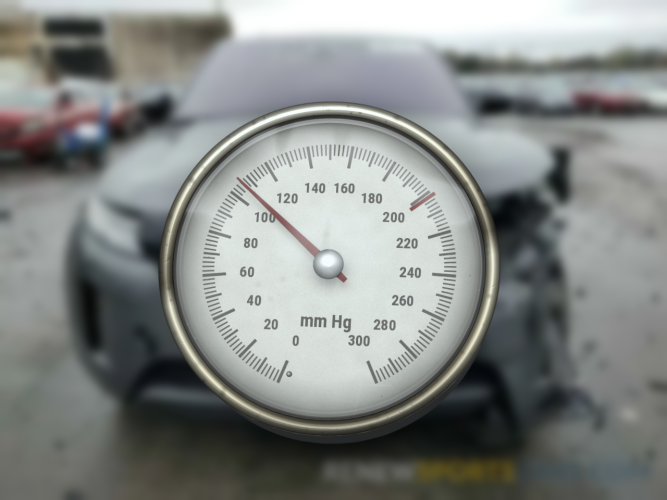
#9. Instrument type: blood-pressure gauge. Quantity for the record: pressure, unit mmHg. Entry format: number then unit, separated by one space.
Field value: 106 mmHg
